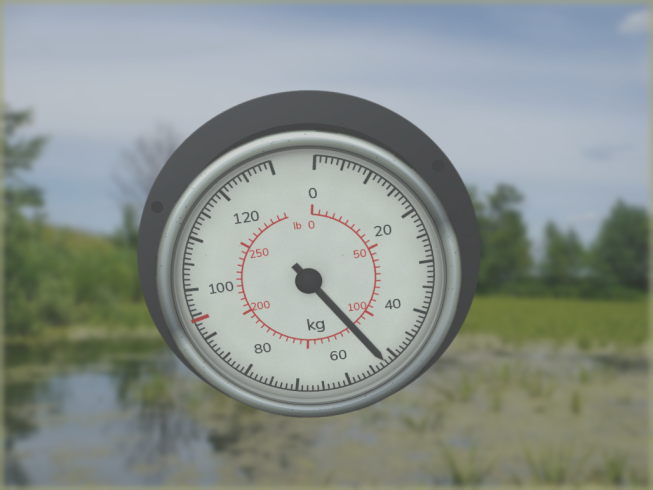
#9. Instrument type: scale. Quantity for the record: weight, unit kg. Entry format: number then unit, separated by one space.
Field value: 52 kg
